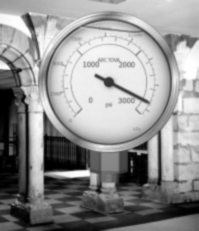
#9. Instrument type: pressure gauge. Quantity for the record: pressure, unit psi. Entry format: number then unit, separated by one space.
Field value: 2800 psi
